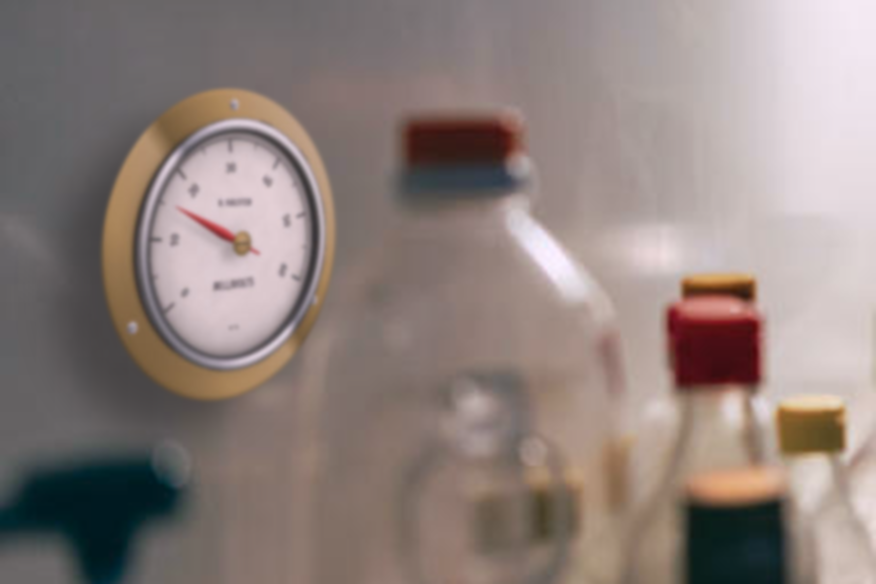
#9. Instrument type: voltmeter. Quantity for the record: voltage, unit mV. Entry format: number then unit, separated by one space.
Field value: 15 mV
